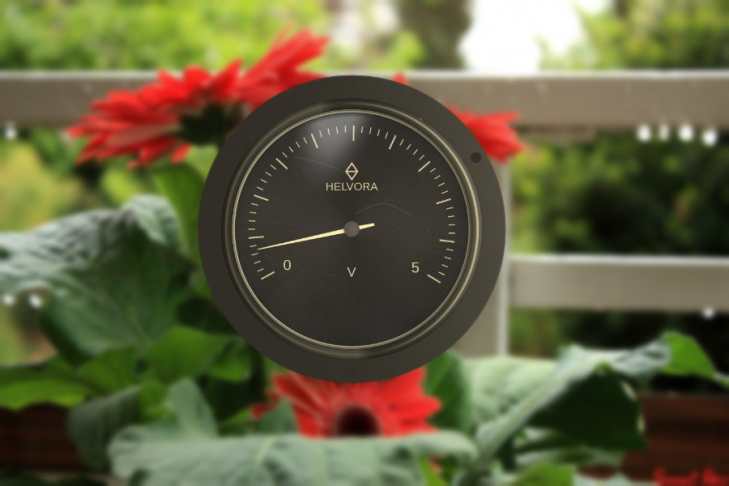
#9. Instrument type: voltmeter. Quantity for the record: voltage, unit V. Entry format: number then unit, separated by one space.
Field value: 0.35 V
